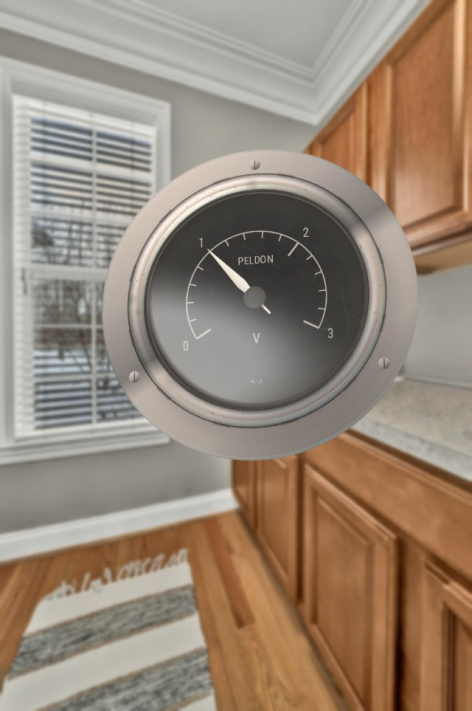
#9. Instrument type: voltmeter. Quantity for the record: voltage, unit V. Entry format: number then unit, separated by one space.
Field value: 1 V
